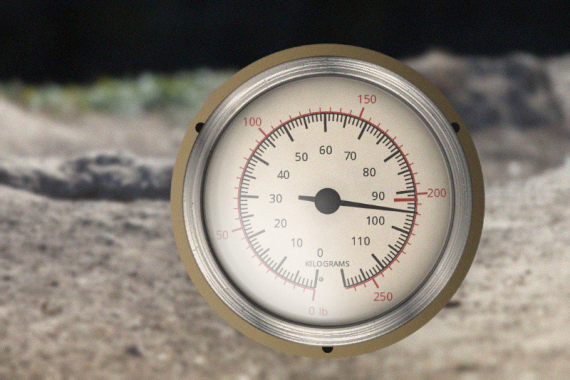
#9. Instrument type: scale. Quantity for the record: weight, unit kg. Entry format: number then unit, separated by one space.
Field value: 95 kg
